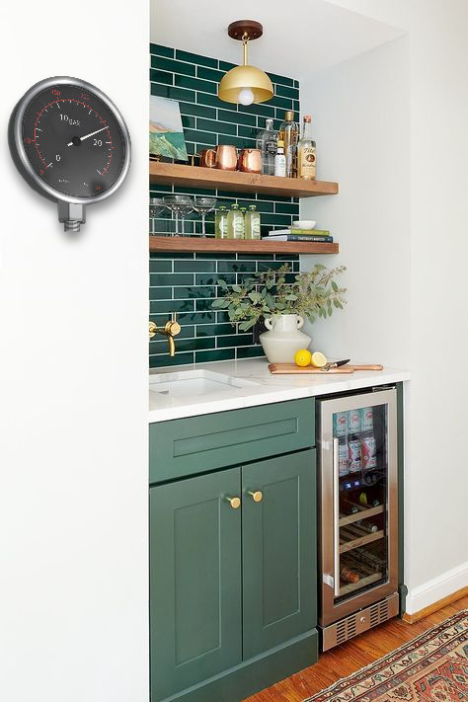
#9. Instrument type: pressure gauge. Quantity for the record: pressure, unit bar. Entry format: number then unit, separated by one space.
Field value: 18 bar
